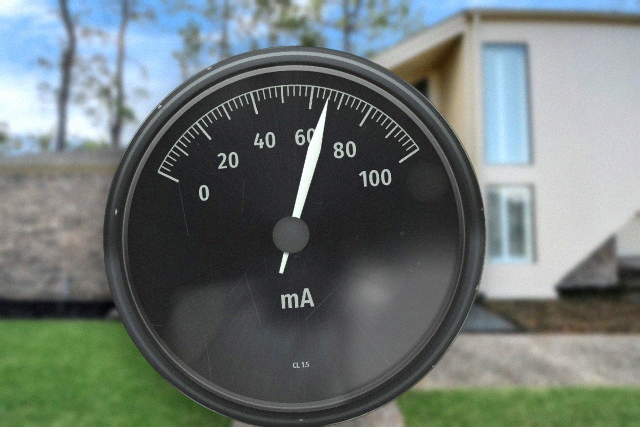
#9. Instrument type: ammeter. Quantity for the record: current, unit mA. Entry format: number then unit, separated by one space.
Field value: 66 mA
